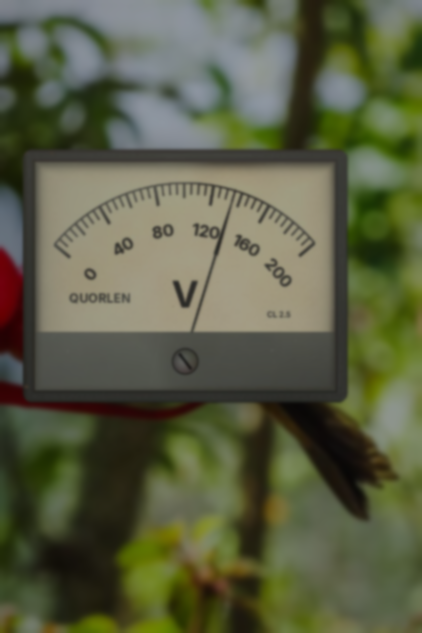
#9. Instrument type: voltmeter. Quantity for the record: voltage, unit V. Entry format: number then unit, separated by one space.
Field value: 135 V
